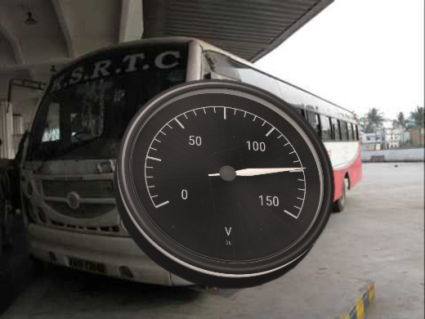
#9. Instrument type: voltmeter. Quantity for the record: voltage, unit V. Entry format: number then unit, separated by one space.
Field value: 125 V
